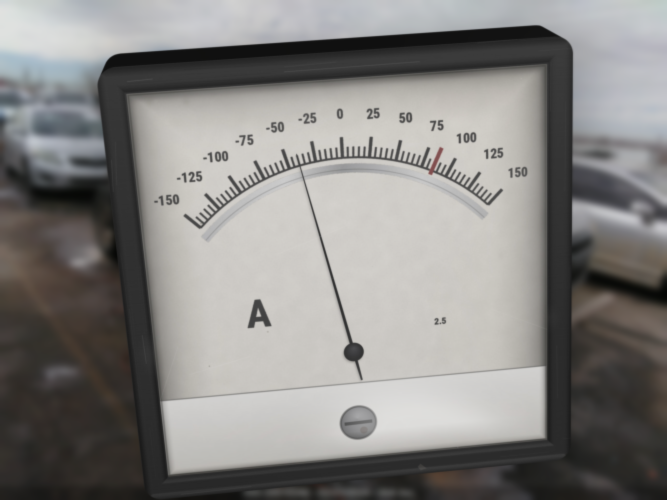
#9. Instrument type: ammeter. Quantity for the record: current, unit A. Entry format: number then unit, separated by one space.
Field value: -40 A
